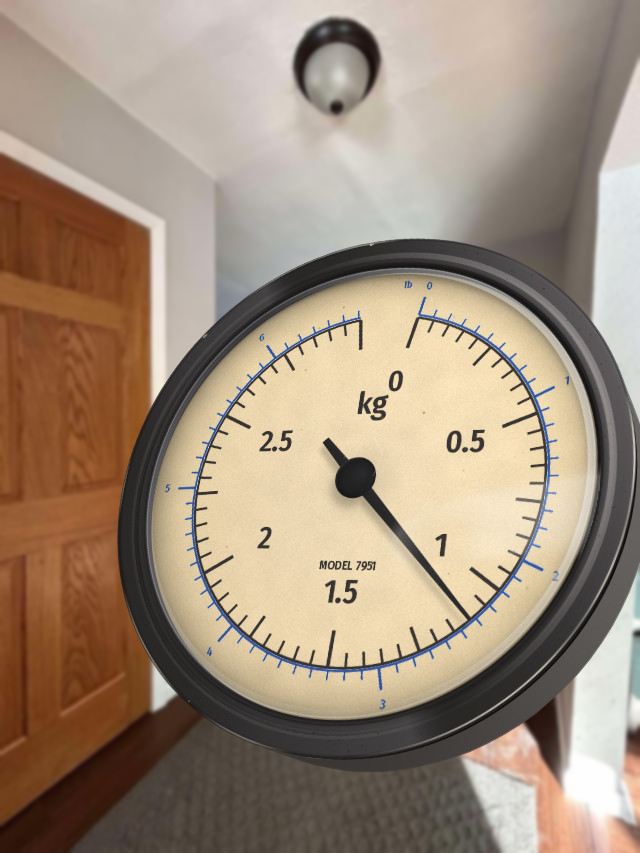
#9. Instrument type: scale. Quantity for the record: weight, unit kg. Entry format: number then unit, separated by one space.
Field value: 1.1 kg
